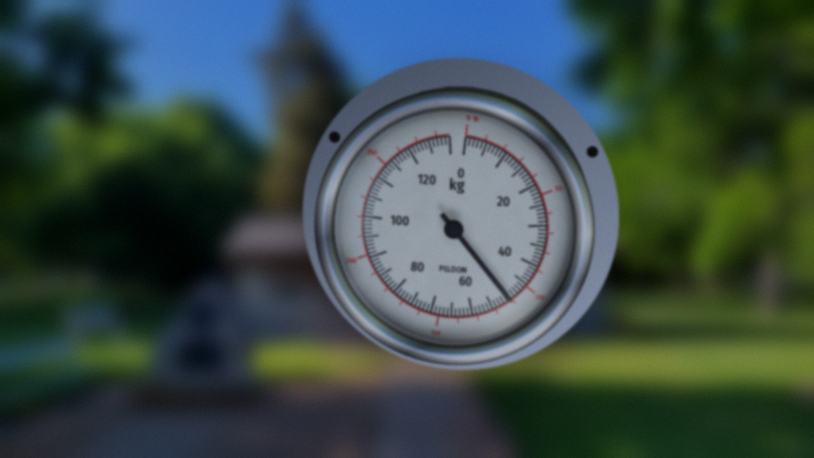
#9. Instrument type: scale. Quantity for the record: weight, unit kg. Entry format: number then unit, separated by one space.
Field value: 50 kg
